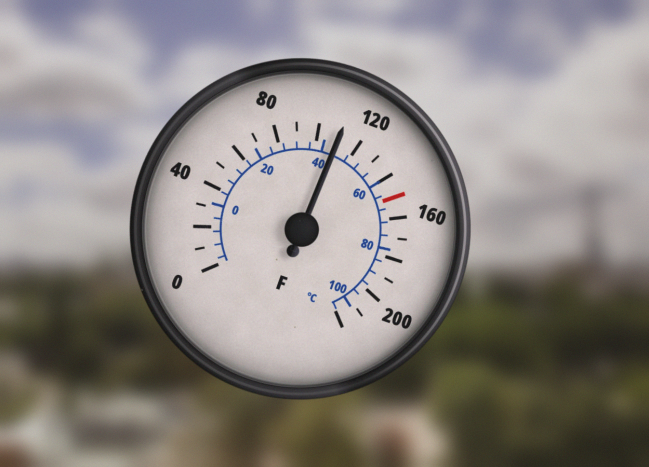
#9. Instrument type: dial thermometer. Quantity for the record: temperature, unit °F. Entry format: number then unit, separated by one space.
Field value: 110 °F
